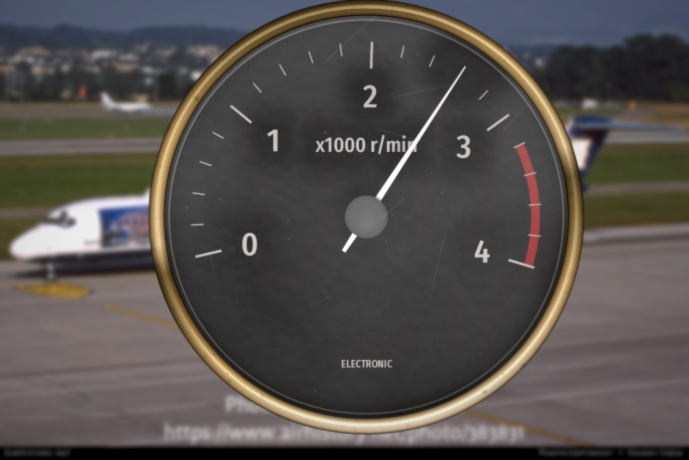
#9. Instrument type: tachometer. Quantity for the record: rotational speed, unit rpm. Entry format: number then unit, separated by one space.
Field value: 2600 rpm
